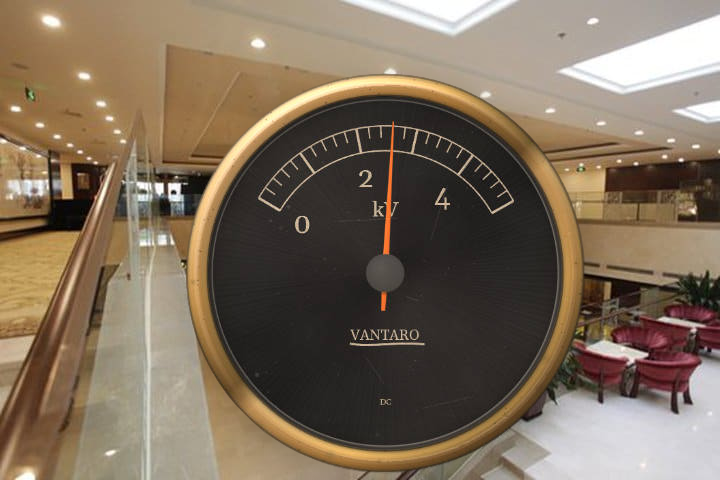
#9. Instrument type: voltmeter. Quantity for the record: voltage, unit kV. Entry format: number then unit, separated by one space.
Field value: 2.6 kV
